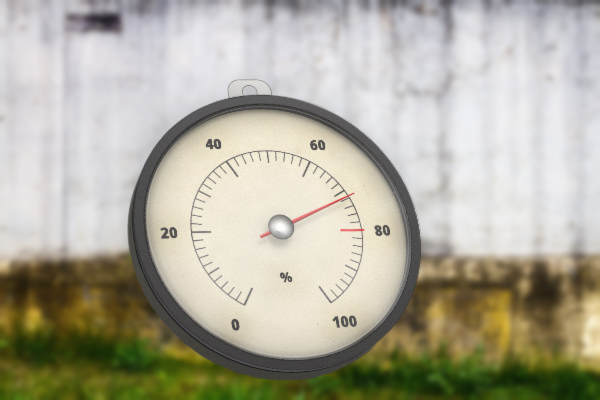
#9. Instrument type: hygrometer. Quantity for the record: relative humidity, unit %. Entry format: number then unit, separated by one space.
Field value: 72 %
